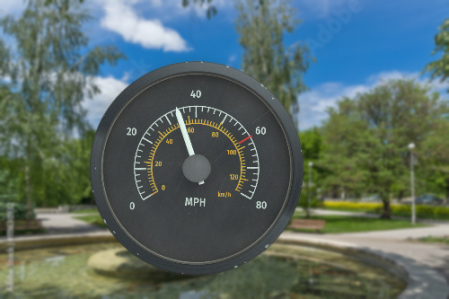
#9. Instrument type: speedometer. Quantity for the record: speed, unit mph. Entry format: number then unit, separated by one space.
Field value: 34 mph
